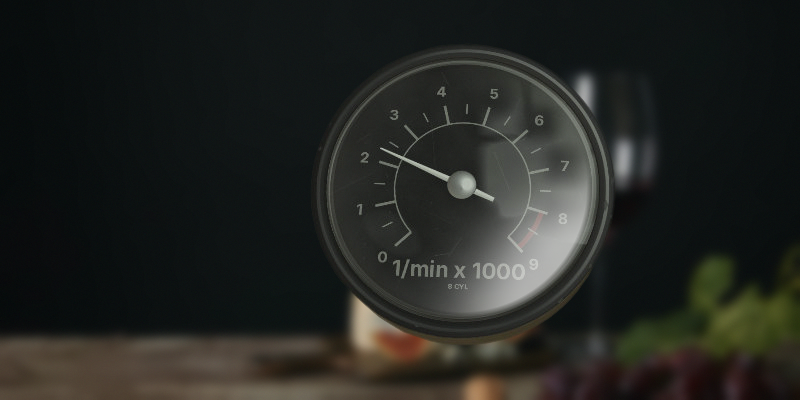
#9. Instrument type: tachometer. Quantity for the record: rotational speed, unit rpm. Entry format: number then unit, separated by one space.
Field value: 2250 rpm
